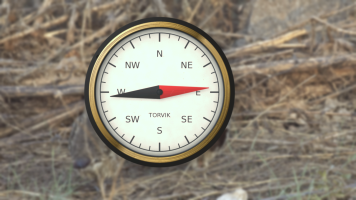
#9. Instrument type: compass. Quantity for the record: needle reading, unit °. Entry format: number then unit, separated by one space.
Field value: 85 °
